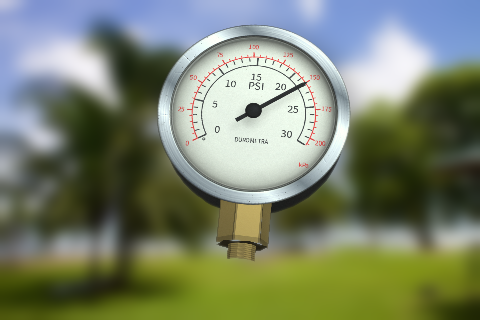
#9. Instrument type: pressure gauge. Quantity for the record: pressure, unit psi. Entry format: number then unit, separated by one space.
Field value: 22 psi
